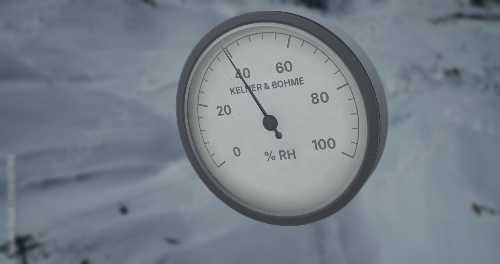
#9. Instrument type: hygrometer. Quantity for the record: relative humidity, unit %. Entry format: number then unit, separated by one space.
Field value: 40 %
